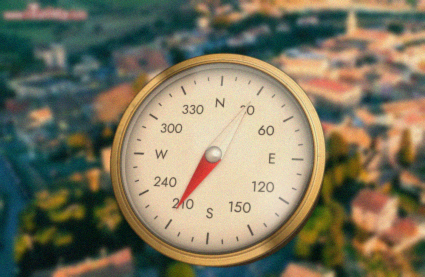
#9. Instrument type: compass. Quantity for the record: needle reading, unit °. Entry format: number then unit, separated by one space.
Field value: 210 °
